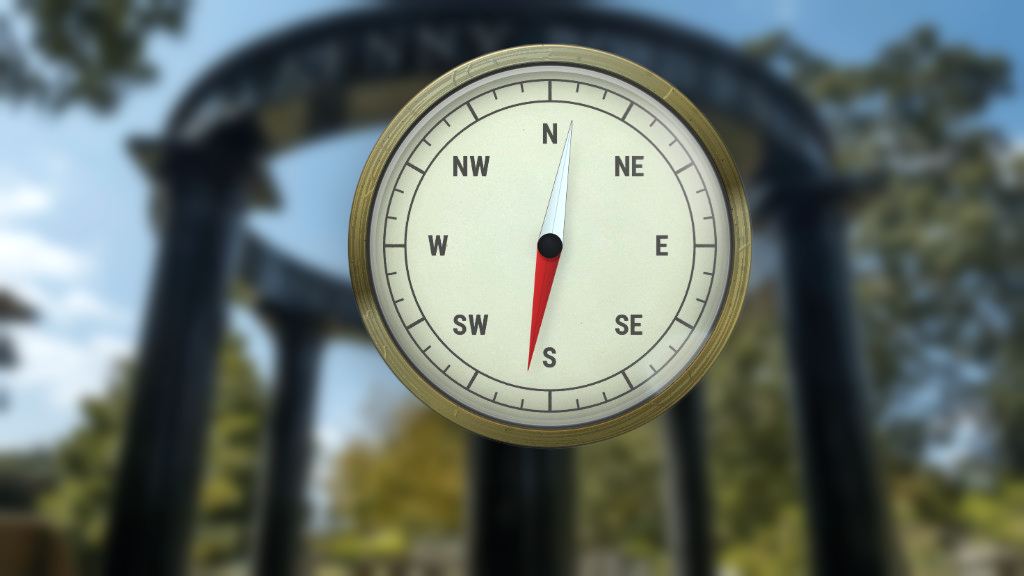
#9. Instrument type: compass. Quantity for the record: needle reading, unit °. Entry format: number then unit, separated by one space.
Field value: 190 °
